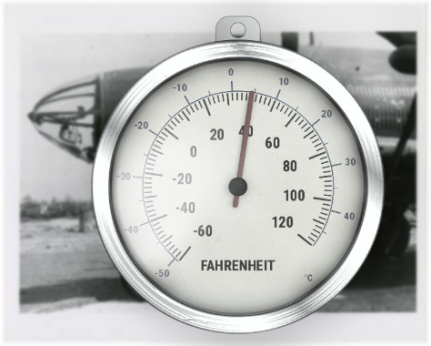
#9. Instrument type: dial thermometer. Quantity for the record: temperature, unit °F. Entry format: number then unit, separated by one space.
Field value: 40 °F
